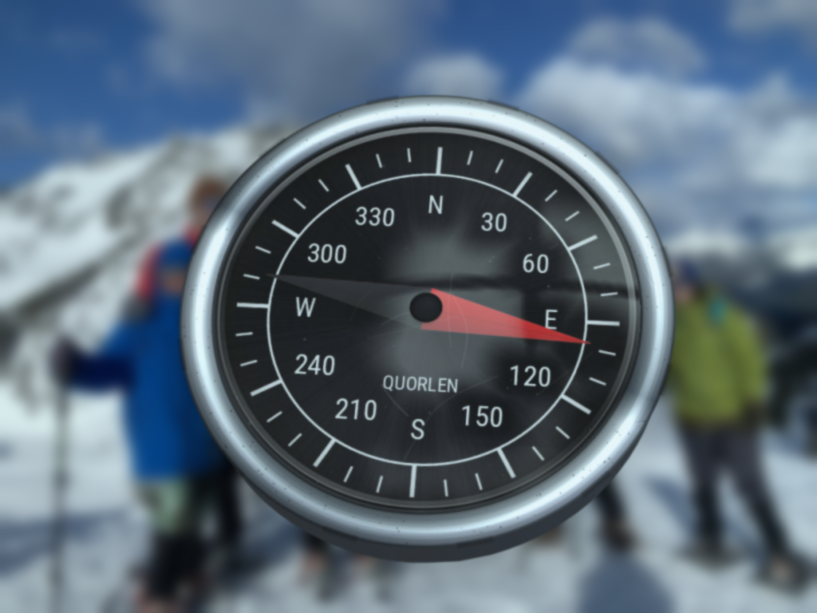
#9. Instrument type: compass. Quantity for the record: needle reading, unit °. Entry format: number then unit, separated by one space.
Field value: 100 °
